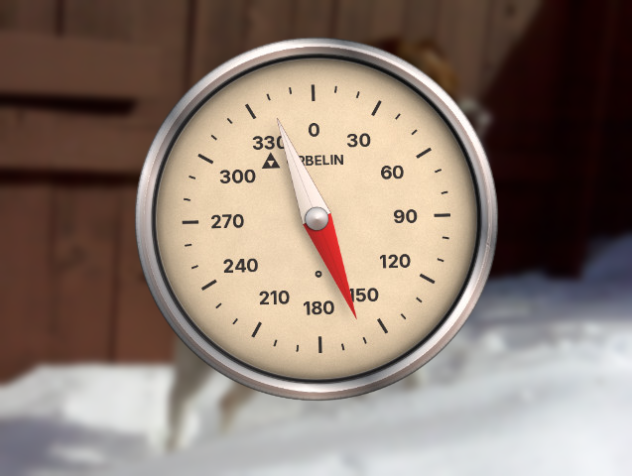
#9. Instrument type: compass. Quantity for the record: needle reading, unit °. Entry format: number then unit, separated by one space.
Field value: 160 °
